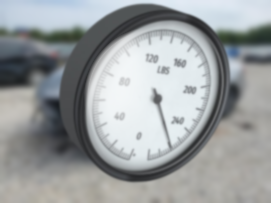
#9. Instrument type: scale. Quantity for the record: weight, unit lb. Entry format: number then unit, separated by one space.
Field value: 260 lb
